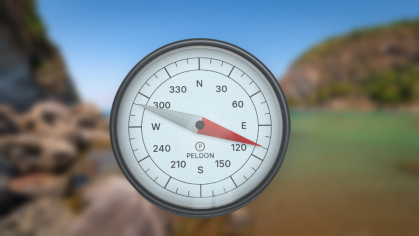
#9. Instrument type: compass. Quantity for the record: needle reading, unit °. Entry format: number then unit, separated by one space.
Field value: 110 °
